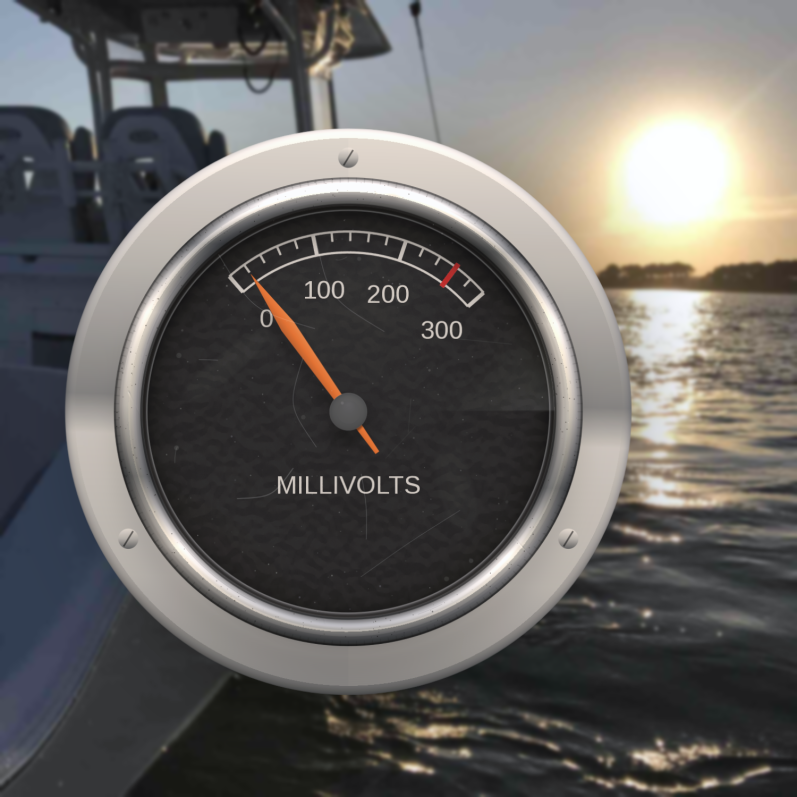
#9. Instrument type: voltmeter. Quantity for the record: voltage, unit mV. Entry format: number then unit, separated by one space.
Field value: 20 mV
